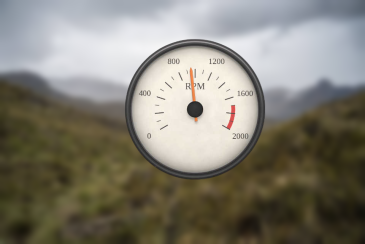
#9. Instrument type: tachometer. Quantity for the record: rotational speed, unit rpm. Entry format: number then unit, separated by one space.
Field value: 950 rpm
